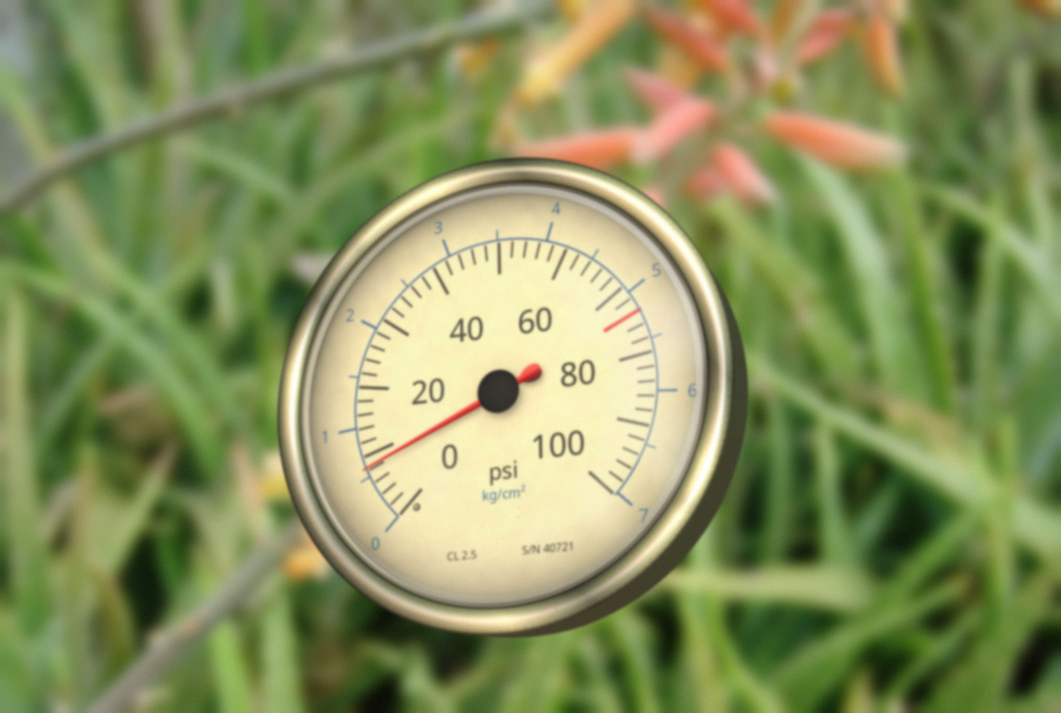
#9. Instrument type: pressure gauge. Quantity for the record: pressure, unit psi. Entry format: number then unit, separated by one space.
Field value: 8 psi
